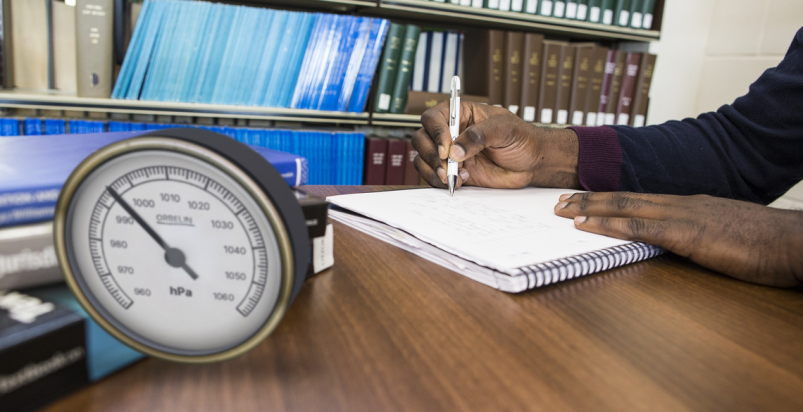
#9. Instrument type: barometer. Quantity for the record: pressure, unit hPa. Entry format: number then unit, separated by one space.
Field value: 995 hPa
